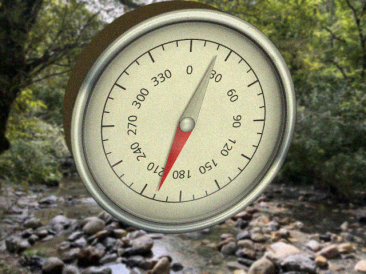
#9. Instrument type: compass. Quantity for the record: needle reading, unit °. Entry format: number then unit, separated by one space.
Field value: 200 °
